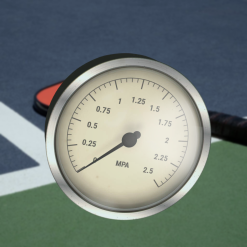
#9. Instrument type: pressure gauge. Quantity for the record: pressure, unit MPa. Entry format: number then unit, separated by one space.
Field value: 0 MPa
